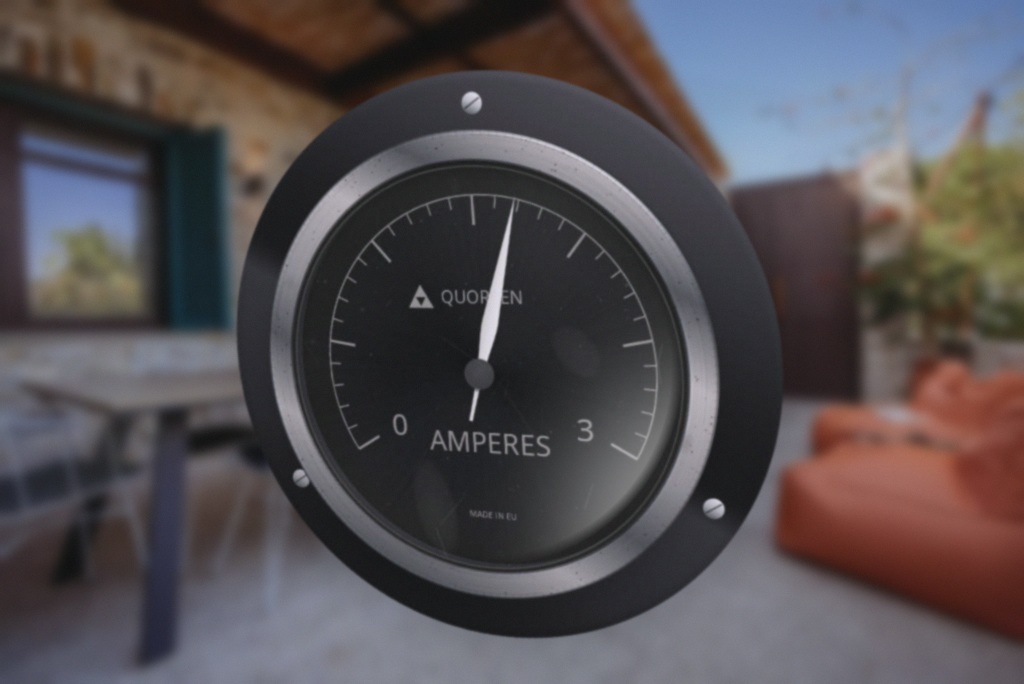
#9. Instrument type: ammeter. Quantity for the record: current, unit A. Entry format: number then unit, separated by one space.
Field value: 1.7 A
